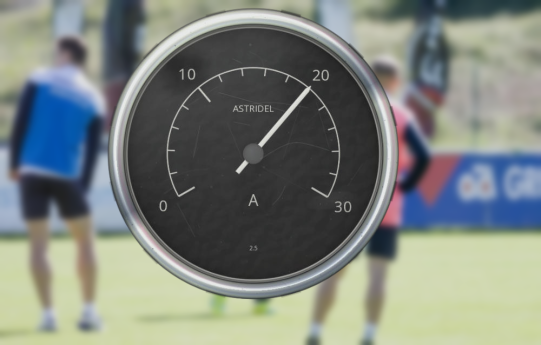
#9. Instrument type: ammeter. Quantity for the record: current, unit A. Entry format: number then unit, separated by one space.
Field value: 20 A
